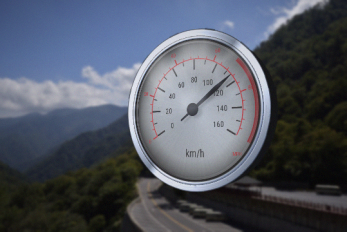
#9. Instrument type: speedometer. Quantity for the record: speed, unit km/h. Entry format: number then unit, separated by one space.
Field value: 115 km/h
